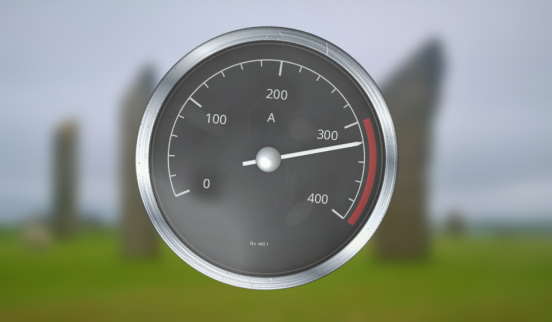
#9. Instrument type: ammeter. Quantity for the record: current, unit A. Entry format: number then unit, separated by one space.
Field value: 320 A
